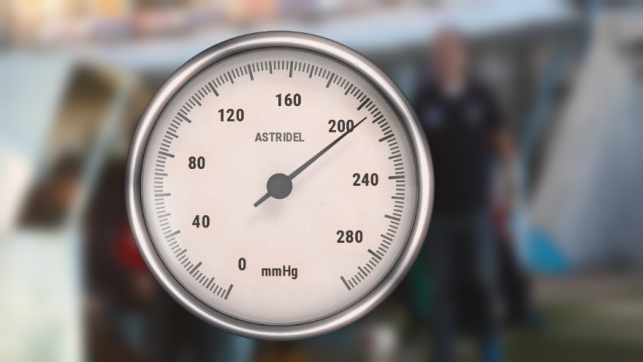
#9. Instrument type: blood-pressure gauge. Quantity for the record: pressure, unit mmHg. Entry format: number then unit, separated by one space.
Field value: 206 mmHg
